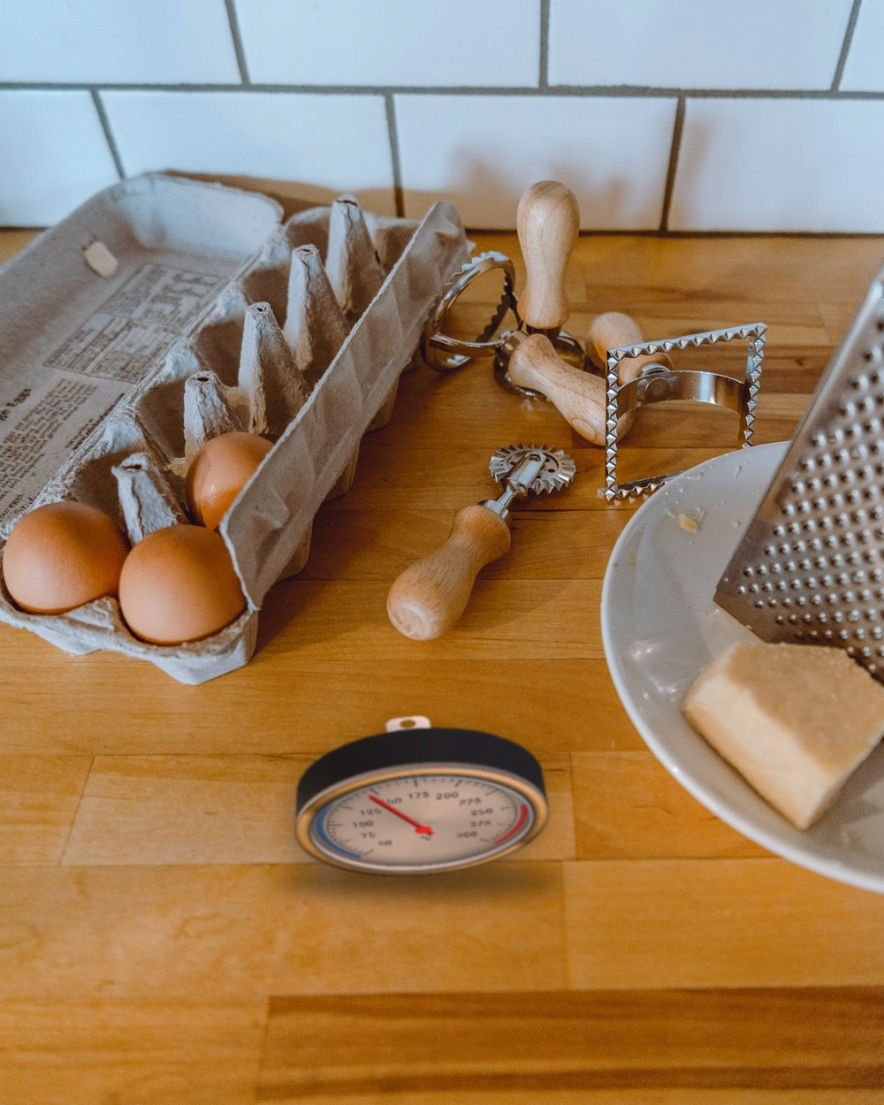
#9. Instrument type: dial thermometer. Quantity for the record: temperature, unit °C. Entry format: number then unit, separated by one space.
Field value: 150 °C
